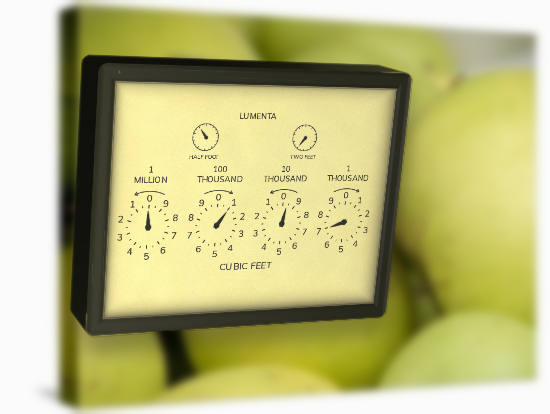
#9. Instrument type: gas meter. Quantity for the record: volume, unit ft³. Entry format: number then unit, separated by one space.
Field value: 9700 ft³
